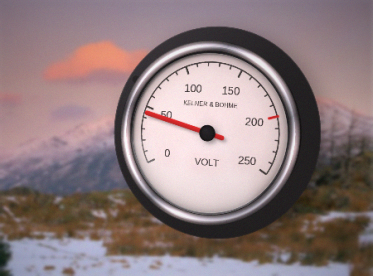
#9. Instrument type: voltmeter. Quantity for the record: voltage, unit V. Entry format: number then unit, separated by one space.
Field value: 45 V
